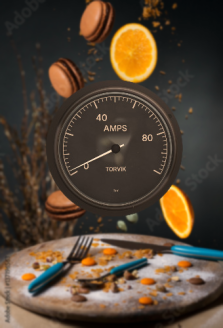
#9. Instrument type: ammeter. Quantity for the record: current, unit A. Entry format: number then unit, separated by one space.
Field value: 2 A
